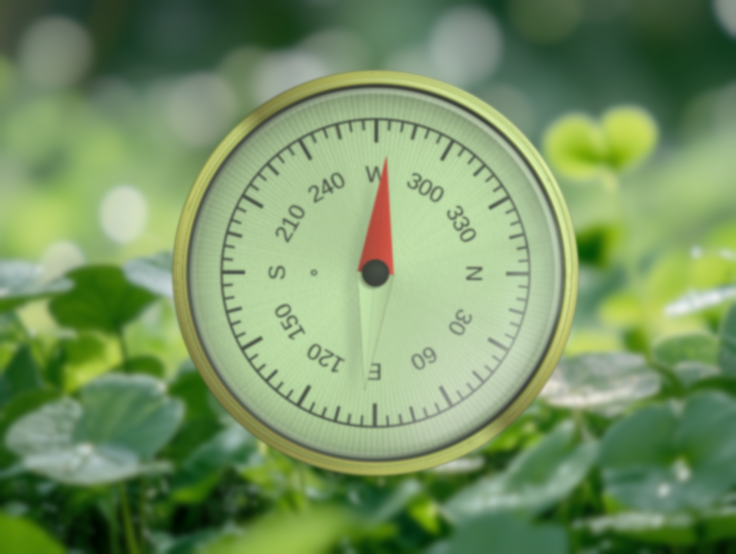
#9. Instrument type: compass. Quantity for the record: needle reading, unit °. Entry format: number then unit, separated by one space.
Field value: 275 °
